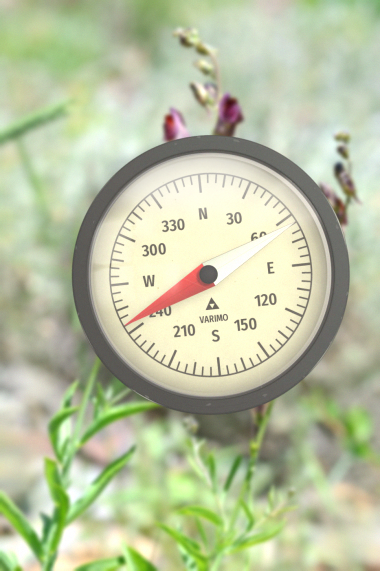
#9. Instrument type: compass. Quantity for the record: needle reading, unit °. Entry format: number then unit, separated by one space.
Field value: 245 °
